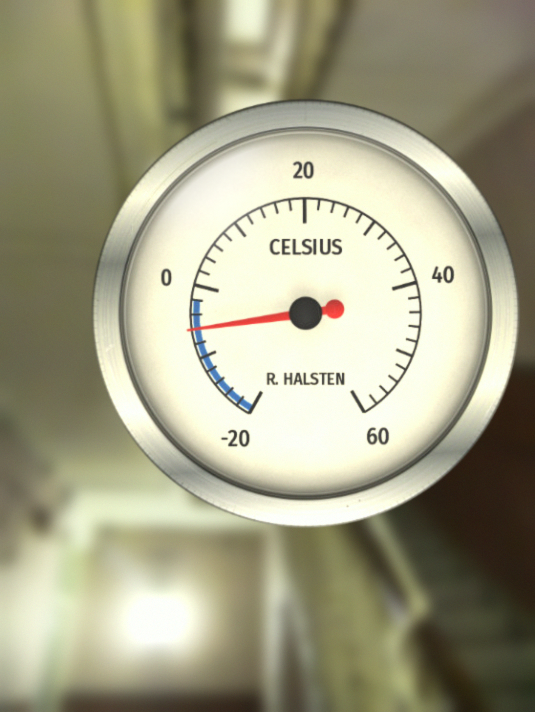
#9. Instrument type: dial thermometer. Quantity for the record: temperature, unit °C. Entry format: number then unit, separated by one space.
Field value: -6 °C
